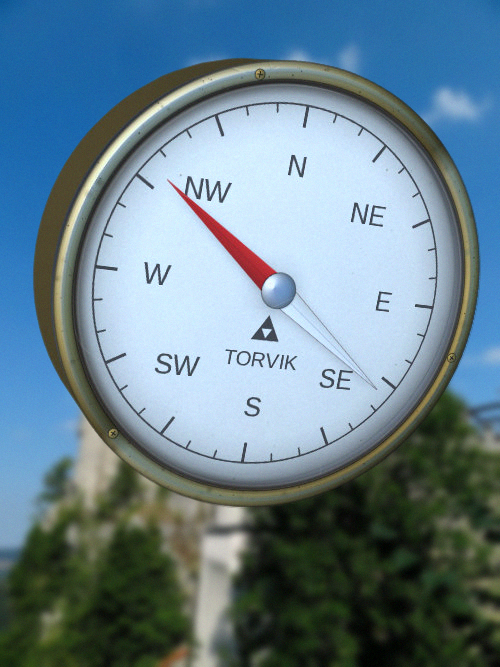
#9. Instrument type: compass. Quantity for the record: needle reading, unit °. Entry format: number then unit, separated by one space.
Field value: 305 °
